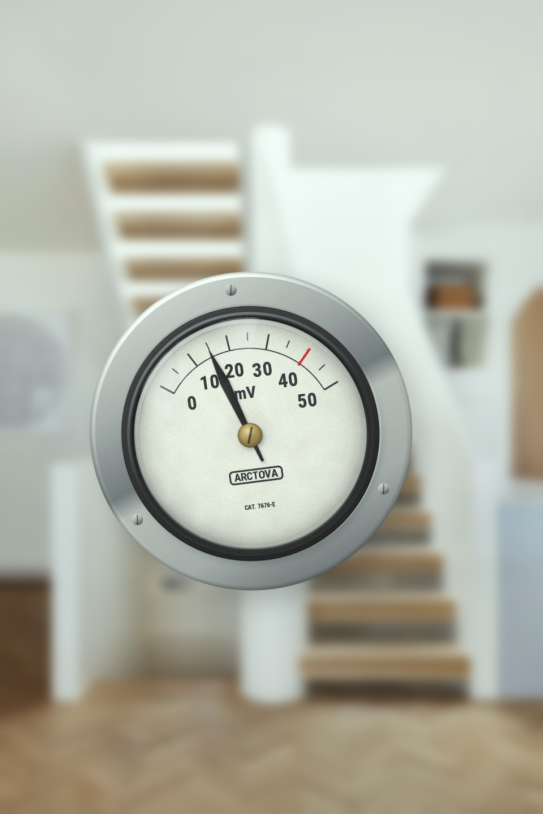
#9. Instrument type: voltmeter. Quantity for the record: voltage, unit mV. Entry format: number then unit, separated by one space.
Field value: 15 mV
